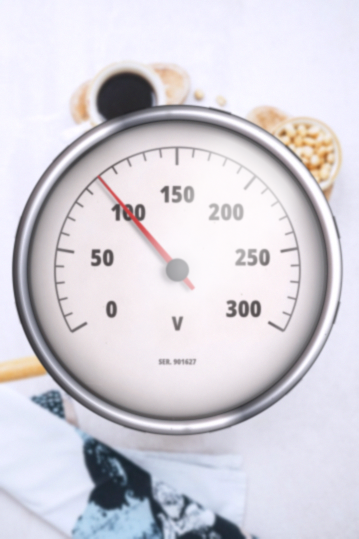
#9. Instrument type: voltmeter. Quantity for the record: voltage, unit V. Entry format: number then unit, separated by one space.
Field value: 100 V
